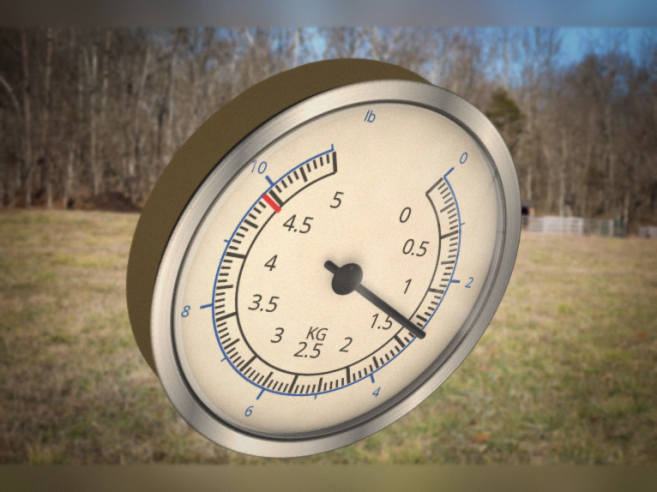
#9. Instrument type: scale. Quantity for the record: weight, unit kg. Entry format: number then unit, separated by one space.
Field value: 1.35 kg
